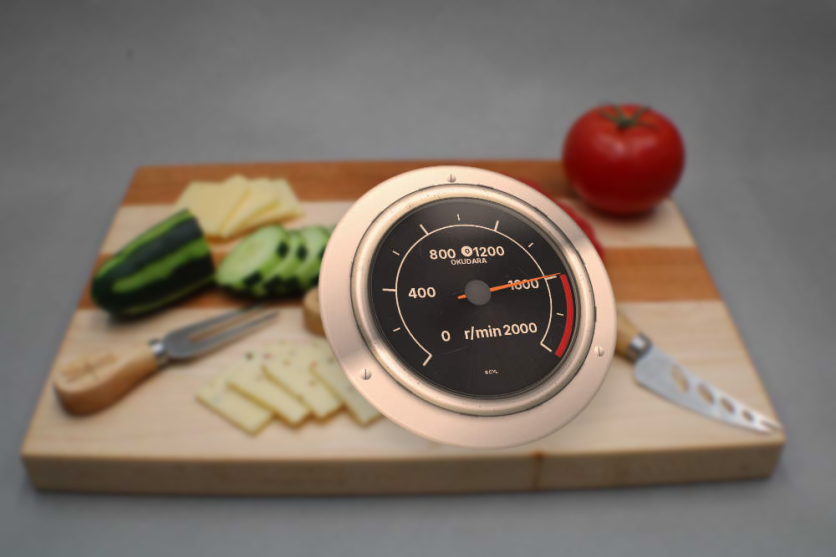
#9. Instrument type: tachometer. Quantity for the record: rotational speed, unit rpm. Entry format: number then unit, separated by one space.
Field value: 1600 rpm
